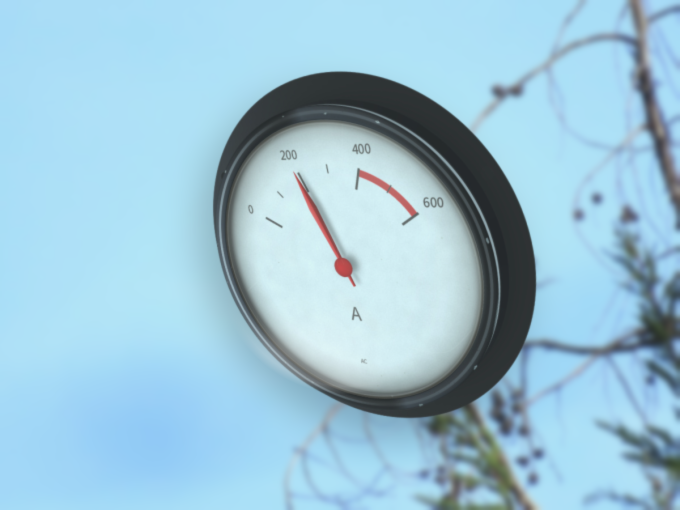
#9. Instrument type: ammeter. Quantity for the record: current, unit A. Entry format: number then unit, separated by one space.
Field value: 200 A
